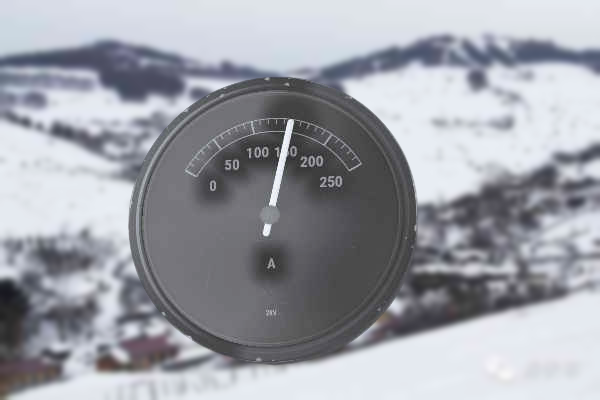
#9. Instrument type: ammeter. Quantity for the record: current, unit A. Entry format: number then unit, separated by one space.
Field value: 150 A
